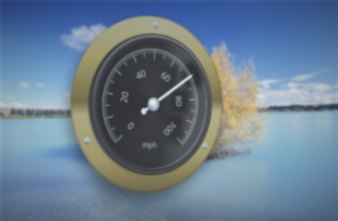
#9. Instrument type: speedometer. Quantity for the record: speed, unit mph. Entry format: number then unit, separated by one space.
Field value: 70 mph
